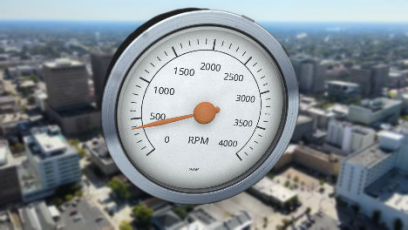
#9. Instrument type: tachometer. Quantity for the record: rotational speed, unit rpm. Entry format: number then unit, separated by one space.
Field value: 400 rpm
